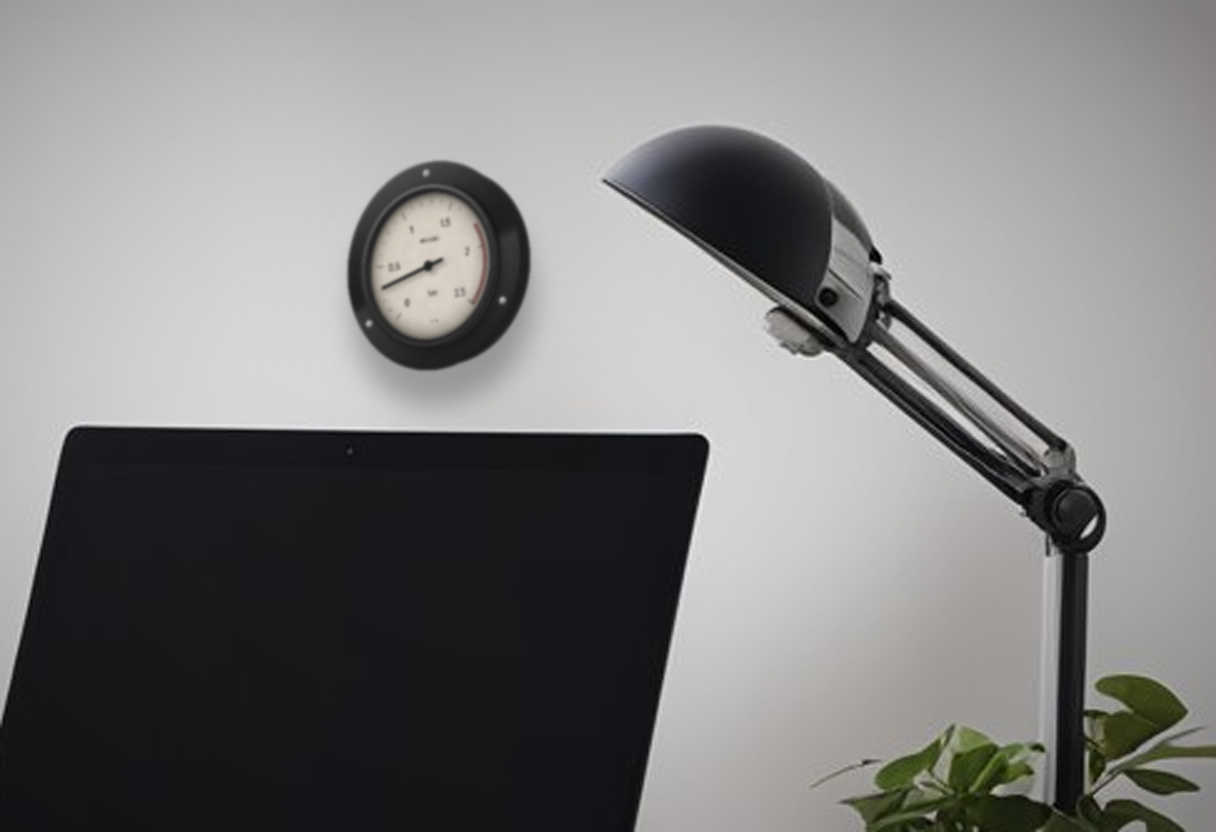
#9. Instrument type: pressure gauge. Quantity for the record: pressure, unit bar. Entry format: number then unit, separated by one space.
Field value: 0.3 bar
